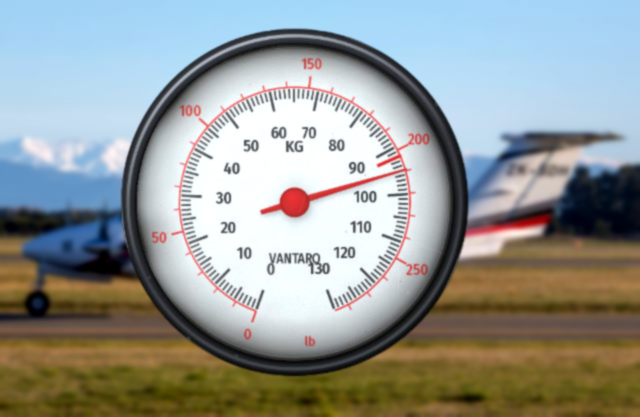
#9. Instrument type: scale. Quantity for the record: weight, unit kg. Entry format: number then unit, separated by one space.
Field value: 95 kg
